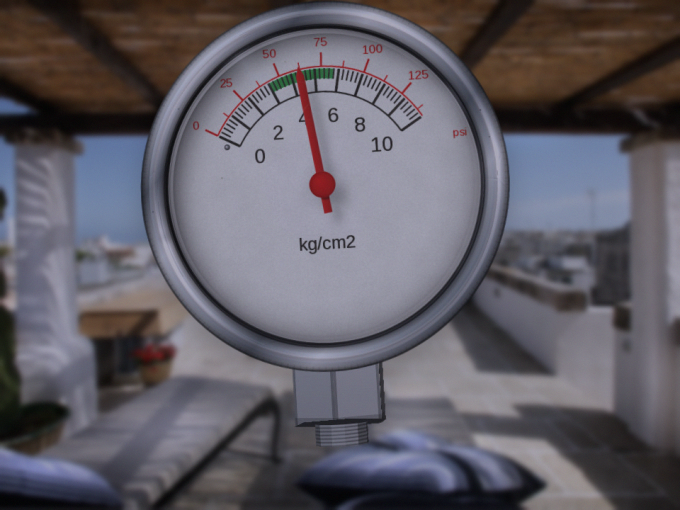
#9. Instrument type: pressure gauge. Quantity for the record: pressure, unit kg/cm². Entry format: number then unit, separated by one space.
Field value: 4.4 kg/cm²
